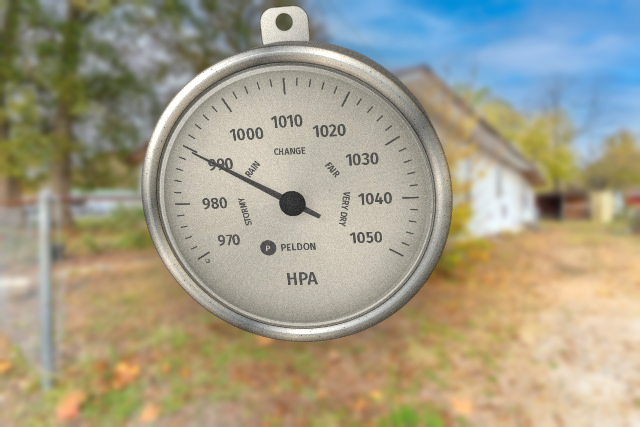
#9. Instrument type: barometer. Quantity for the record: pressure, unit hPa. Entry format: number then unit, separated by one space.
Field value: 990 hPa
